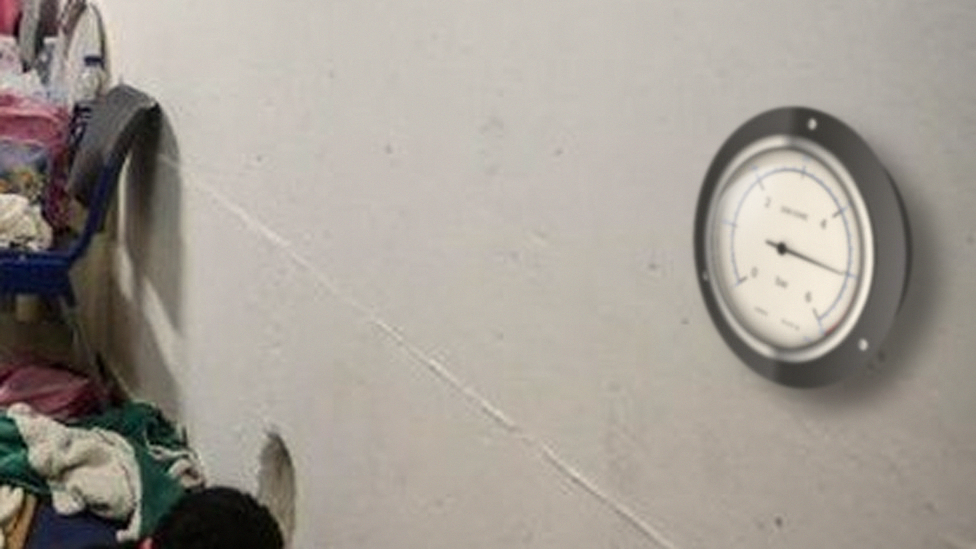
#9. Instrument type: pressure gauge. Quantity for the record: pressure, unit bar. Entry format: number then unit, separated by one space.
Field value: 5 bar
